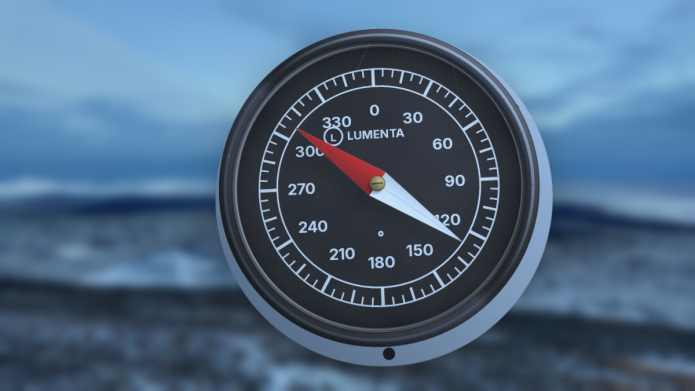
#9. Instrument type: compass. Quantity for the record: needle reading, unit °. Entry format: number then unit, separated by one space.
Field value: 307.5 °
